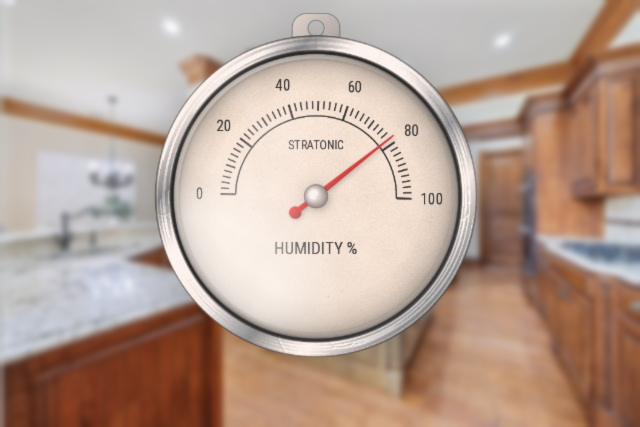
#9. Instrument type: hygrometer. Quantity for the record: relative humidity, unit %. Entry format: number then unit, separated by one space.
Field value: 78 %
